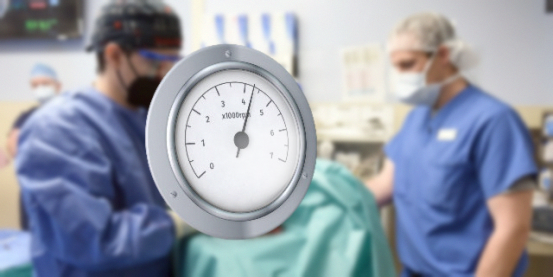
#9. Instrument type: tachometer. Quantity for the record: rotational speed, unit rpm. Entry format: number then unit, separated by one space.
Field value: 4250 rpm
